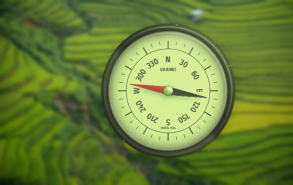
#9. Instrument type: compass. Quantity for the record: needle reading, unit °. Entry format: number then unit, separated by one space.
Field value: 280 °
